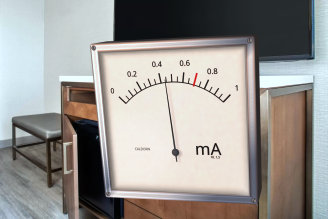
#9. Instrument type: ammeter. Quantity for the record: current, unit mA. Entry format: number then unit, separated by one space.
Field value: 0.45 mA
